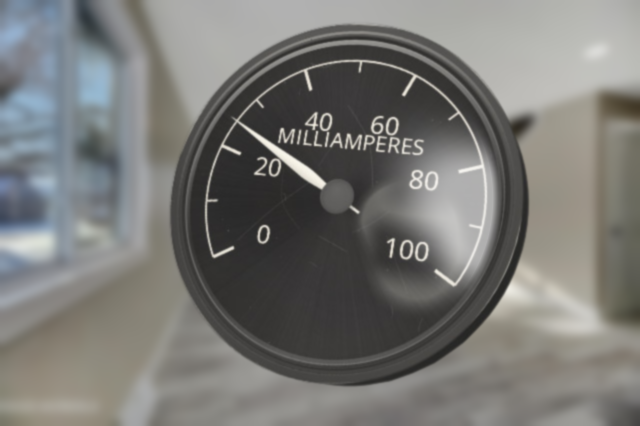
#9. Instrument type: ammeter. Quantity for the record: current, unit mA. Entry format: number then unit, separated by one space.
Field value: 25 mA
